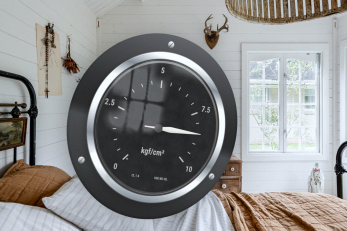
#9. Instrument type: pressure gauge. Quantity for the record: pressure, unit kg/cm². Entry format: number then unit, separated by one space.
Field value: 8.5 kg/cm²
